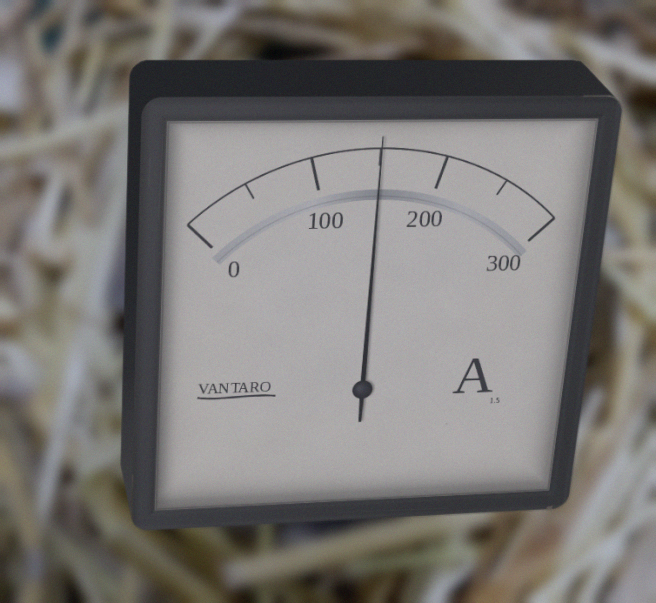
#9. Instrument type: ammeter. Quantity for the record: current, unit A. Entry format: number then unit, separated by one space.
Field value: 150 A
